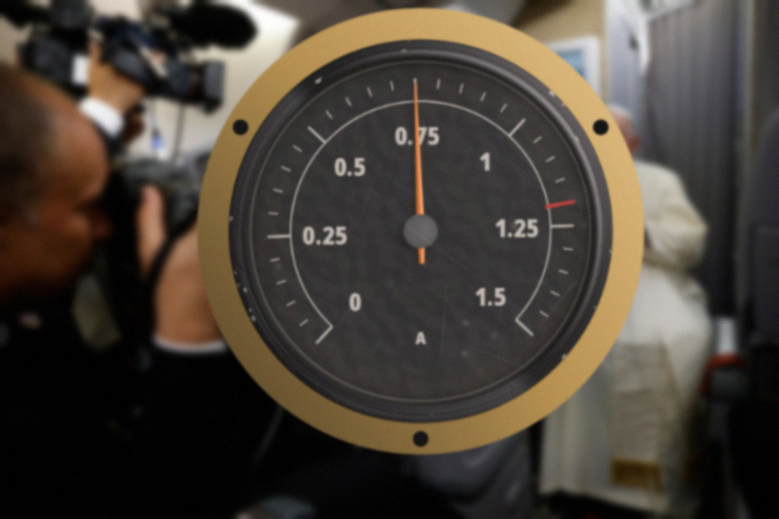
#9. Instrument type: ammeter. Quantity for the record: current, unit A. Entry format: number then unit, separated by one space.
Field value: 0.75 A
